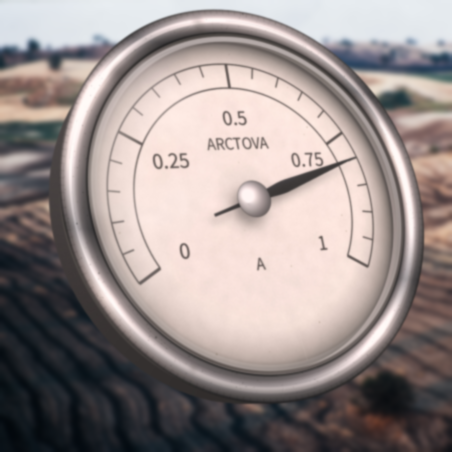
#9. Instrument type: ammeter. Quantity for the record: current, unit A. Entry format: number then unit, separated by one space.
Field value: 0.8 A
